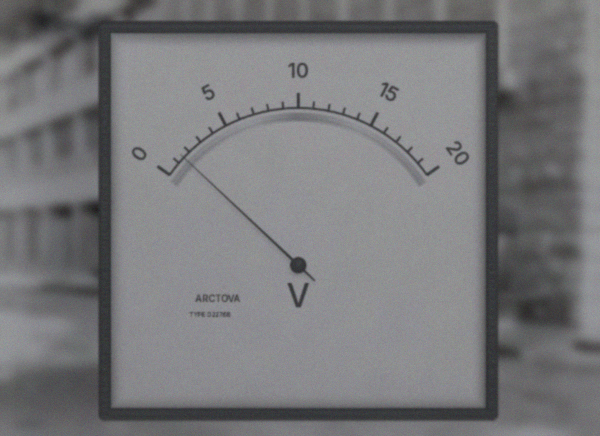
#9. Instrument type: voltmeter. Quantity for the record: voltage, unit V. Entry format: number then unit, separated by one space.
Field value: 1.5 V
